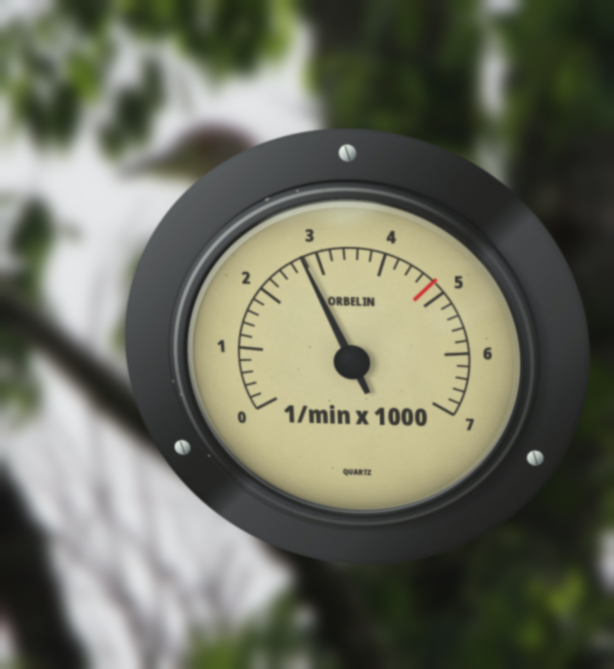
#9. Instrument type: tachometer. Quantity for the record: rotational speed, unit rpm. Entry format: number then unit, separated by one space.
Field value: 2800 rpm
